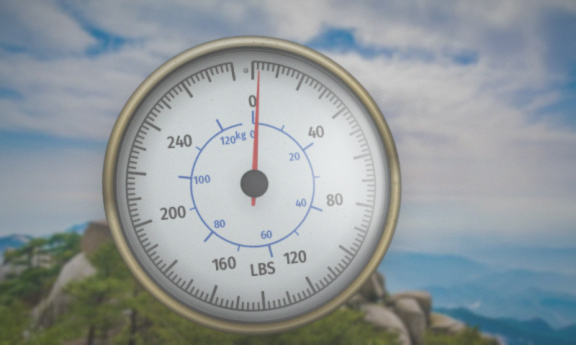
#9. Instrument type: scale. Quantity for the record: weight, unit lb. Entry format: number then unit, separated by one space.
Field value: 2 lb
